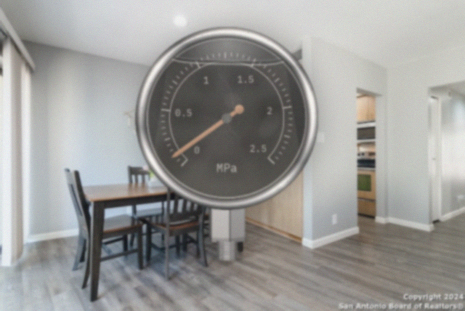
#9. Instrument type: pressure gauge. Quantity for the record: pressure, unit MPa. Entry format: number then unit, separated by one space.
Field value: 0.1 MPa
